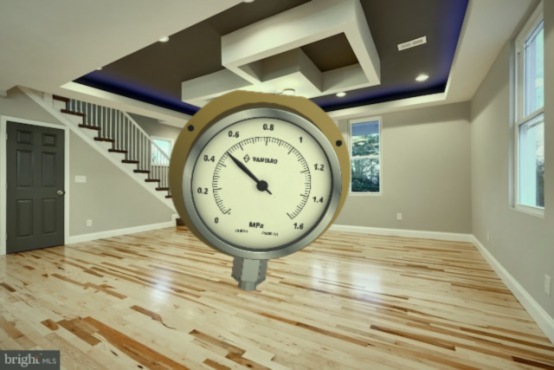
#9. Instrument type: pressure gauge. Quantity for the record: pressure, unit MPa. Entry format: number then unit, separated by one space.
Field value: 0.5 MPa
